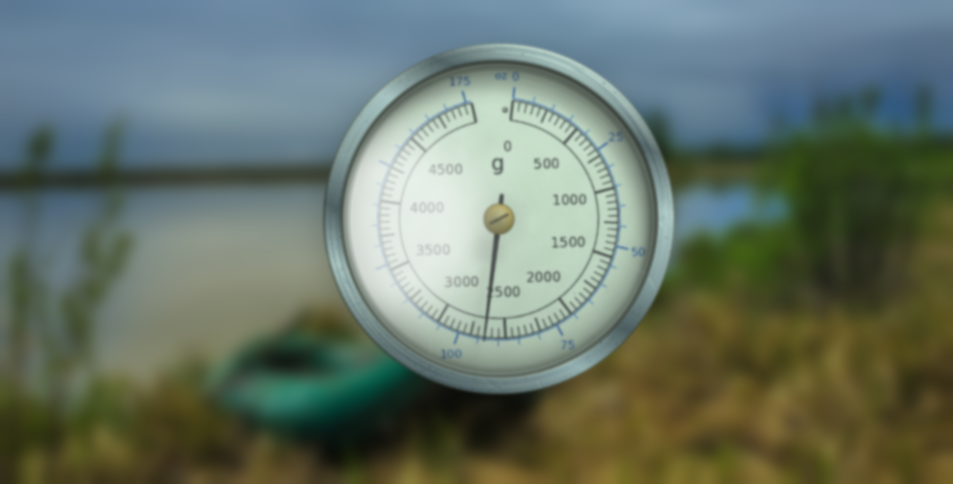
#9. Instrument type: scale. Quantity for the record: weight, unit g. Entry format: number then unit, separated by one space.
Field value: 2650 g
